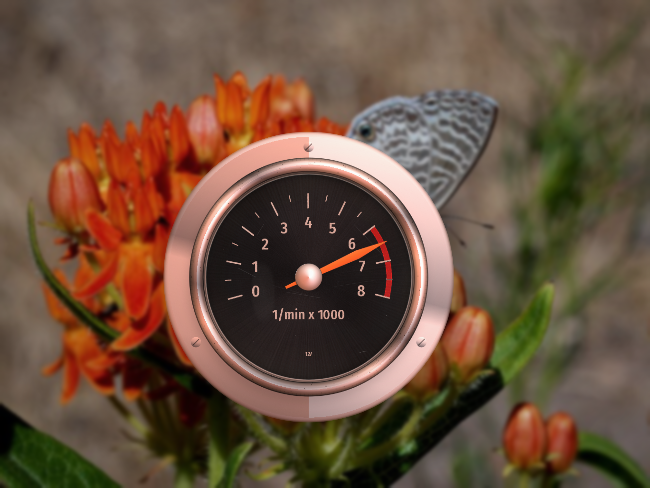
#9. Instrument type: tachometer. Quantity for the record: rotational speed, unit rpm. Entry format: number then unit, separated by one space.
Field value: 6500 rpm
